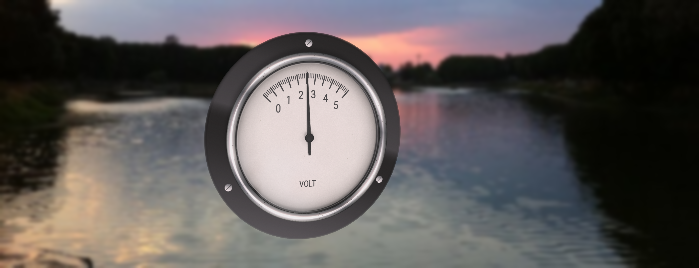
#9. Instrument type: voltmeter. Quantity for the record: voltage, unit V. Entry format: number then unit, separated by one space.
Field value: 2.5 V
